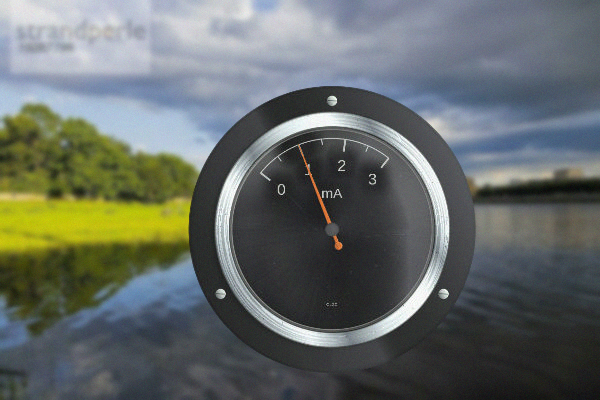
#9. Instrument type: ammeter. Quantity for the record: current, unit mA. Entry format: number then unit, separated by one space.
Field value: 1 mA
